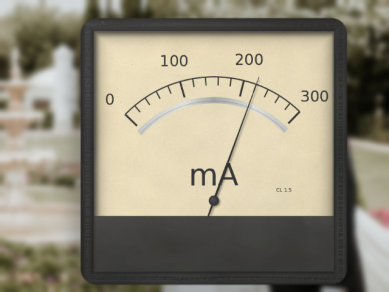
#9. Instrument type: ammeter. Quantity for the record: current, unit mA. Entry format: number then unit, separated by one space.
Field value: 220 mA
